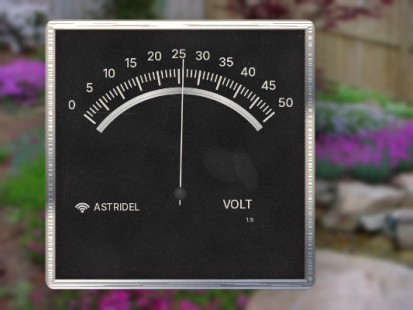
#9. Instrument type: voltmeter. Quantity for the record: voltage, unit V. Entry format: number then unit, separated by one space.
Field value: 26 V
